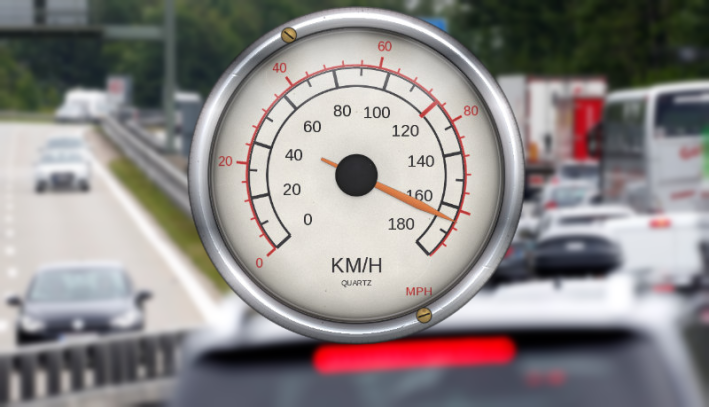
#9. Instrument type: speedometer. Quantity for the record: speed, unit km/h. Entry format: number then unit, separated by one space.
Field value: 165 km/h
